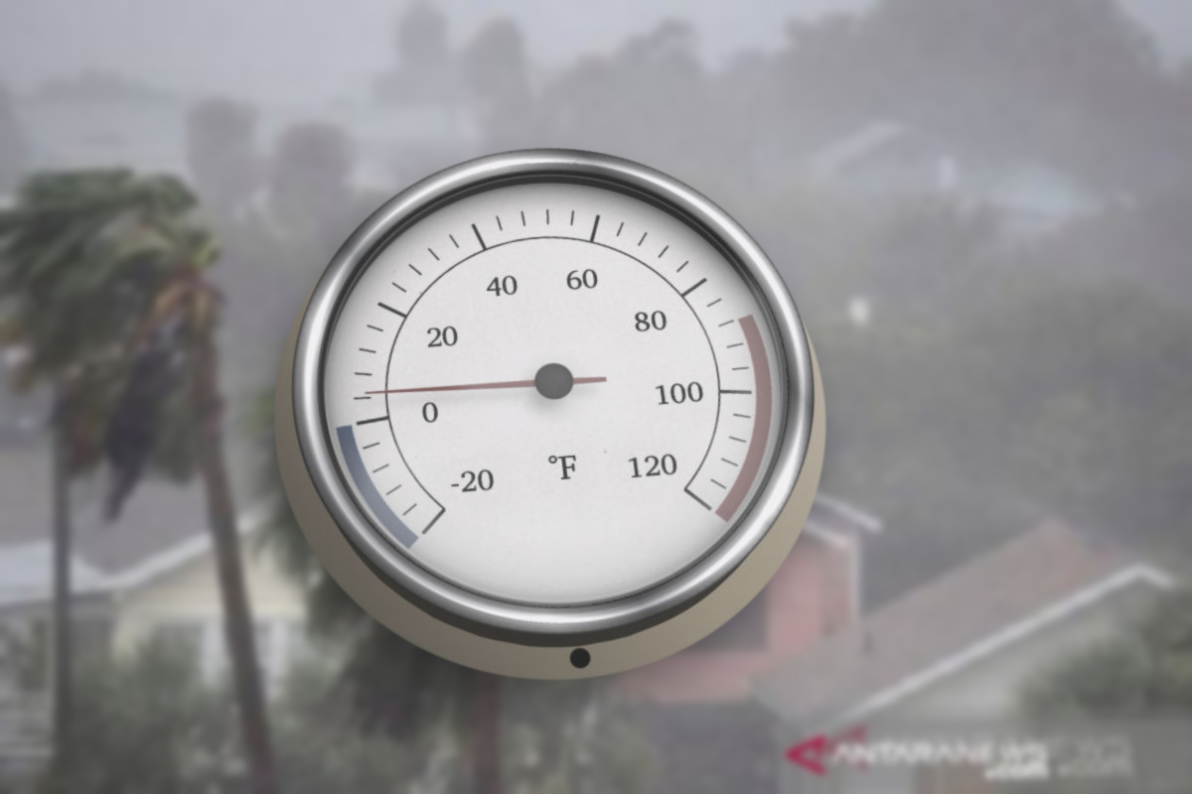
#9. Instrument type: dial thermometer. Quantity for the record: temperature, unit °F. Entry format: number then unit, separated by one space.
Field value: 4 °F
